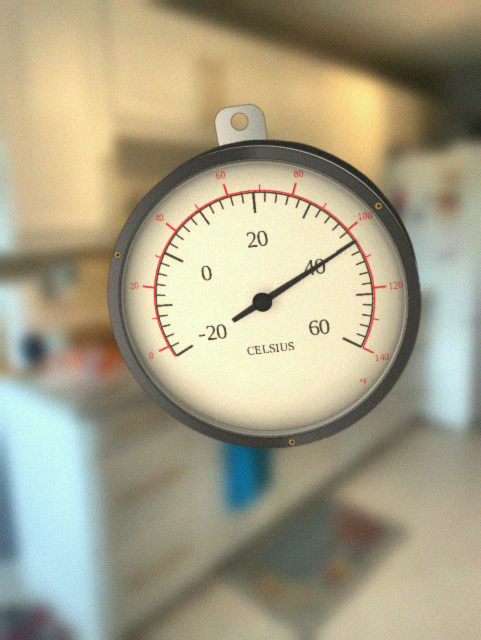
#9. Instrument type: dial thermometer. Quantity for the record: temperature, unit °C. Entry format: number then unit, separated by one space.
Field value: 40 °C
